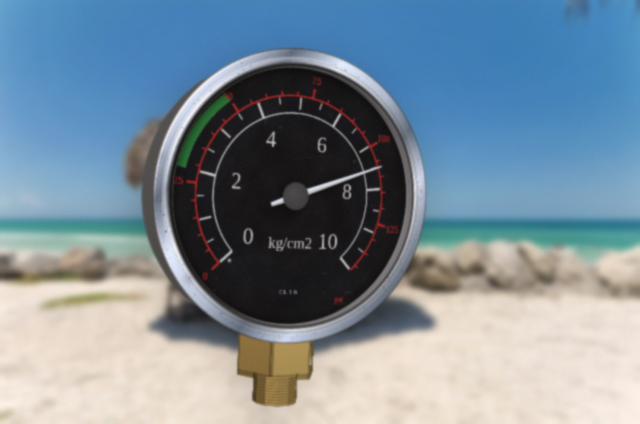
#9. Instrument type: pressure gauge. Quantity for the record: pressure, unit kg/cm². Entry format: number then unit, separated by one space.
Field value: 7.5 kg/cm²
